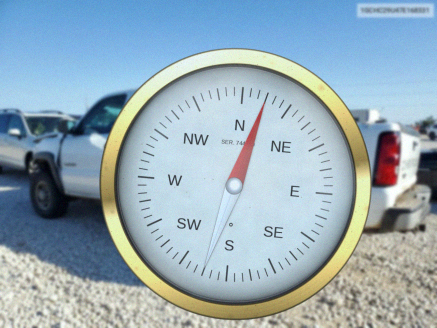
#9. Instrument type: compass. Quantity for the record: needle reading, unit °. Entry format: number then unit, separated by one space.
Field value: 15 °
